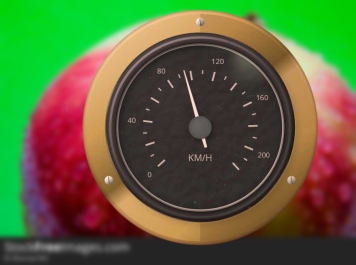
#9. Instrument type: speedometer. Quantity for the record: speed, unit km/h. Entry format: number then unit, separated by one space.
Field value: 95 km/h
